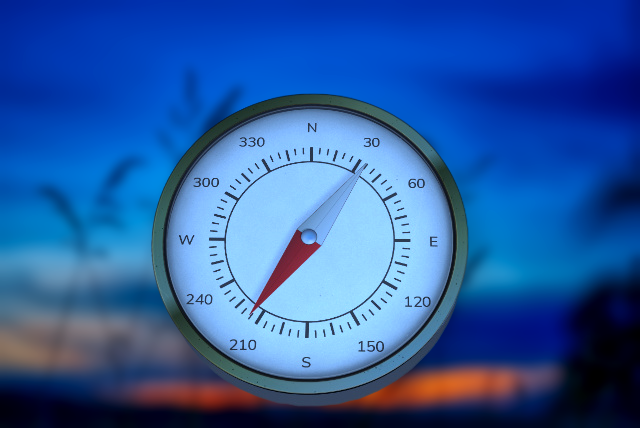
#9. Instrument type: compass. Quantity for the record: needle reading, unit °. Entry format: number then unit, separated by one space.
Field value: 215 °
